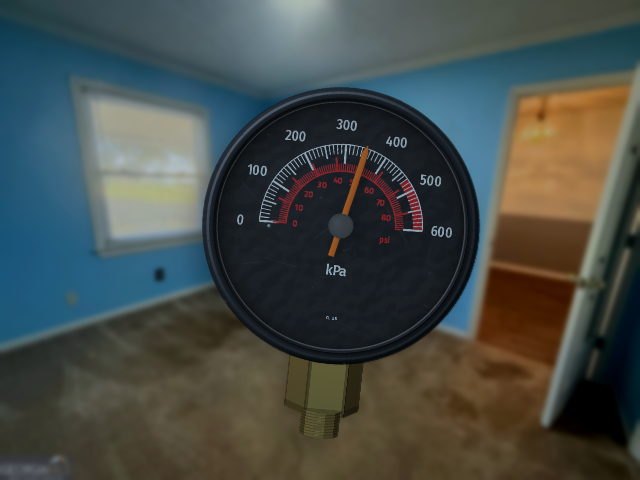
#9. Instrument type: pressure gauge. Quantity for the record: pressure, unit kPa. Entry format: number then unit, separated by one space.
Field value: 350 kPa
